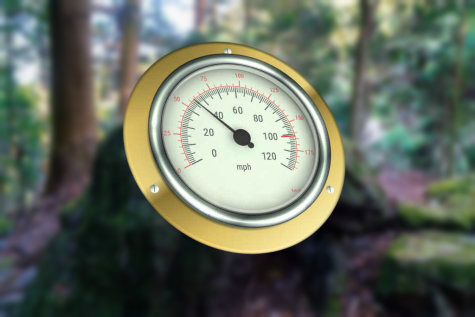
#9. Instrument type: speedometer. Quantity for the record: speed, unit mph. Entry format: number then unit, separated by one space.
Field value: 35 mph
